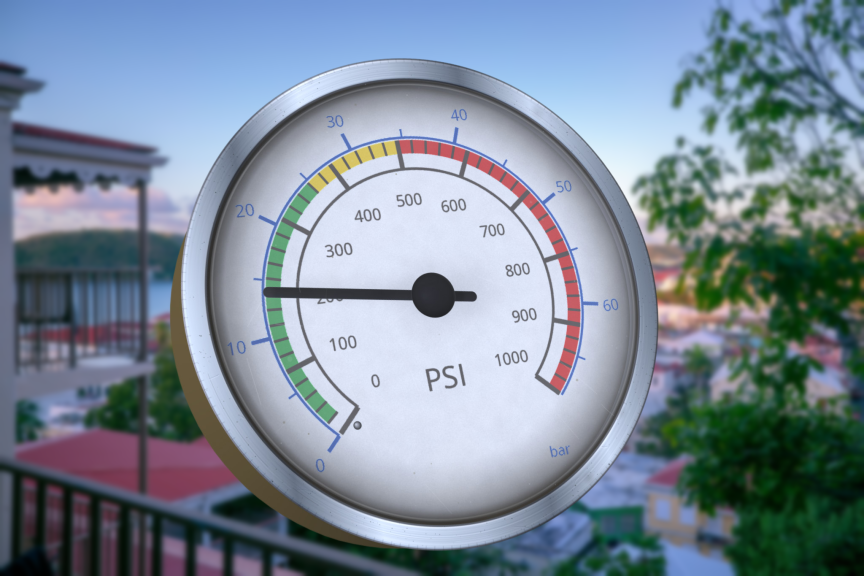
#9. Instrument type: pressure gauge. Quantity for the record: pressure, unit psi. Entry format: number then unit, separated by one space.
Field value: 200 psi
